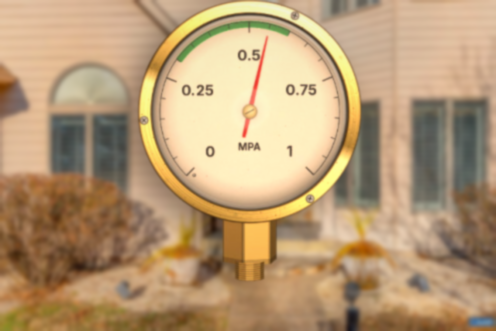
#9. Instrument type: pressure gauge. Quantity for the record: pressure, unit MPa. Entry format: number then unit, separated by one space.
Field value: 0.55 MPa
